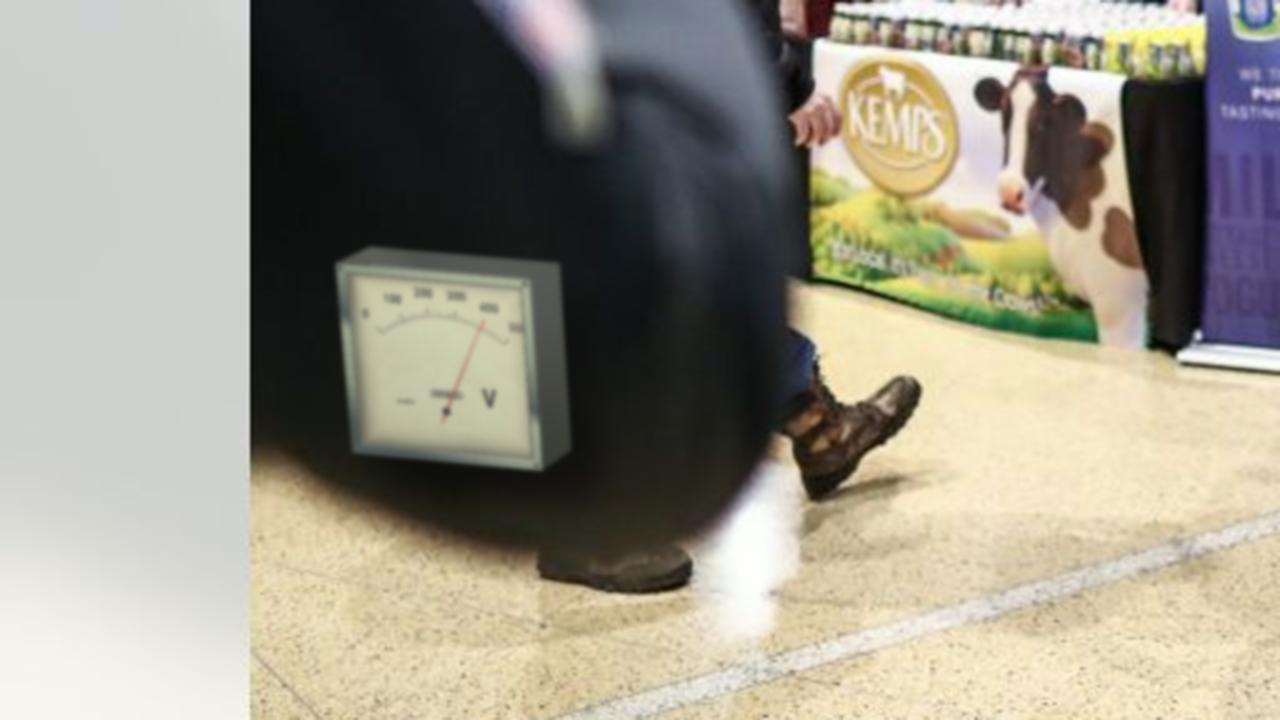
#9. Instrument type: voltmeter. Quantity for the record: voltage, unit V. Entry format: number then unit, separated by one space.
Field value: 400 V
